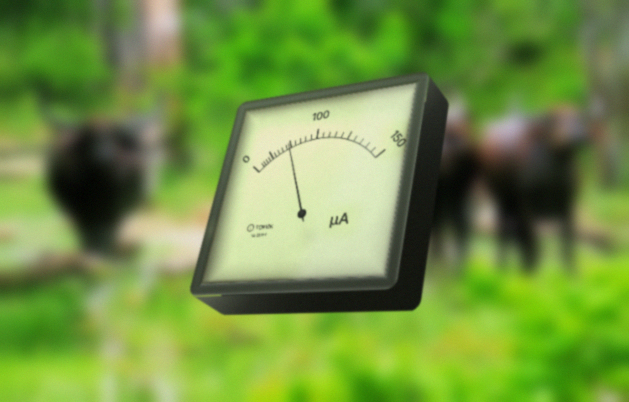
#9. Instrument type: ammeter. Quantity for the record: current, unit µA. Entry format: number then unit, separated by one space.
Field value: 75 µA
